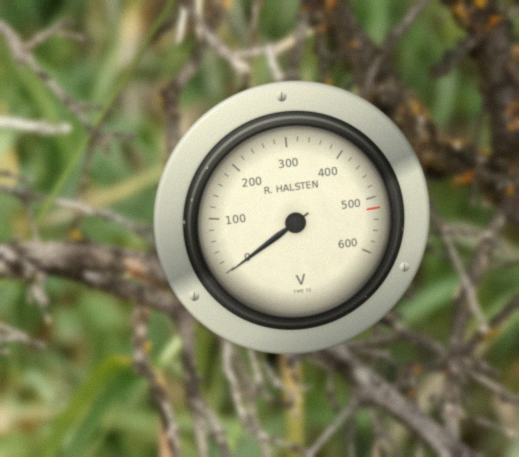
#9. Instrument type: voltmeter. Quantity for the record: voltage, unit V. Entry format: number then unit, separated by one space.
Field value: 0 V
